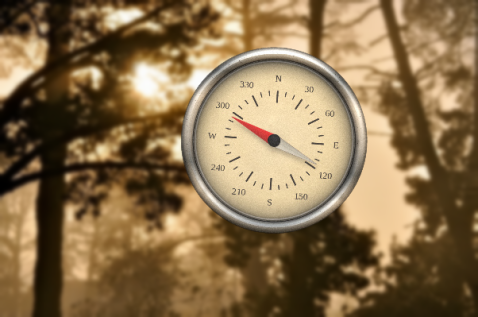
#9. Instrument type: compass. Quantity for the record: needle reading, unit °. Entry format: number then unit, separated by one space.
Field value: 295 °
